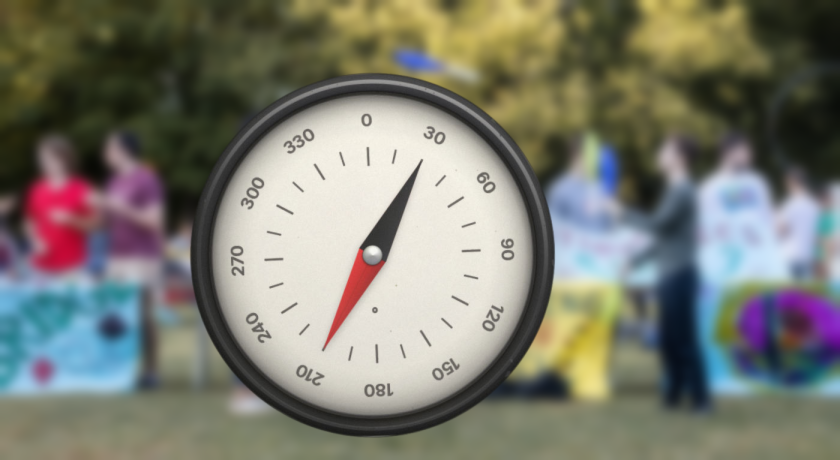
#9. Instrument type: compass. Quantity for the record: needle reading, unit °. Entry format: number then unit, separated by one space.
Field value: 210 °
